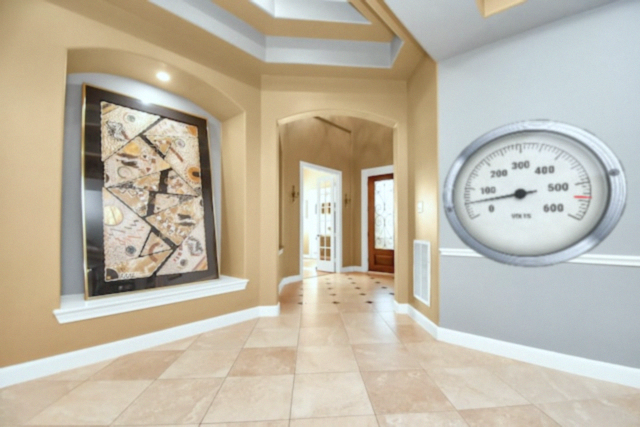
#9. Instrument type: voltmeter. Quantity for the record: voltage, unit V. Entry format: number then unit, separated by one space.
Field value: 50 V
